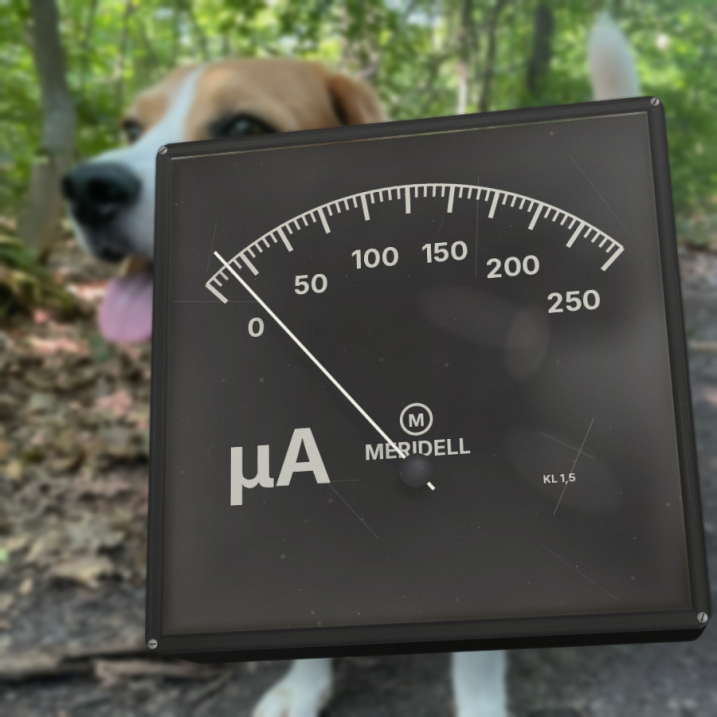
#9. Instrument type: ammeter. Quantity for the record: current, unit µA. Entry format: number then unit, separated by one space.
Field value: 15 µA
